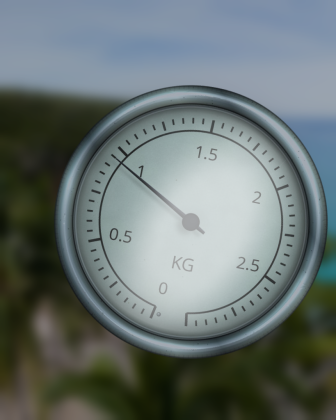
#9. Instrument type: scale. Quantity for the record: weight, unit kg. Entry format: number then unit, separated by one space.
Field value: 0.95 kg
